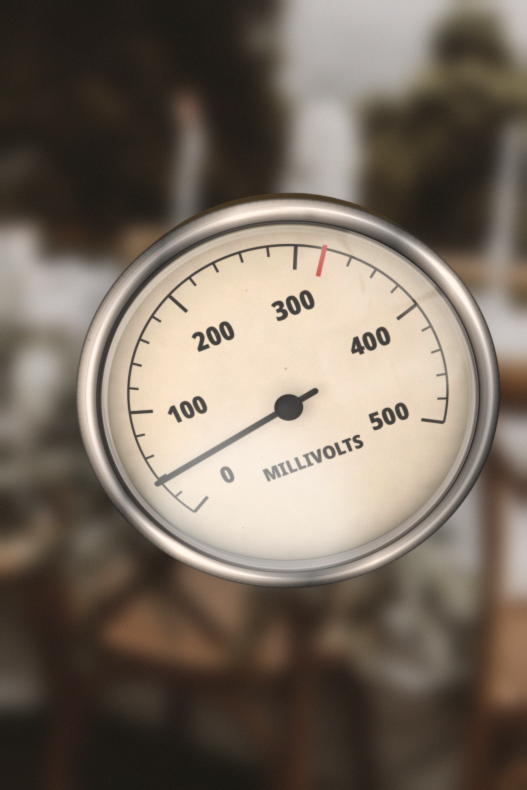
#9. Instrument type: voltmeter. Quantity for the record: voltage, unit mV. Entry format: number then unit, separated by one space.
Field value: 40 mV
